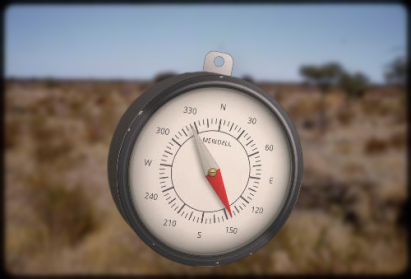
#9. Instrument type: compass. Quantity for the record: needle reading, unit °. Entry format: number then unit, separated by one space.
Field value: 145 °
